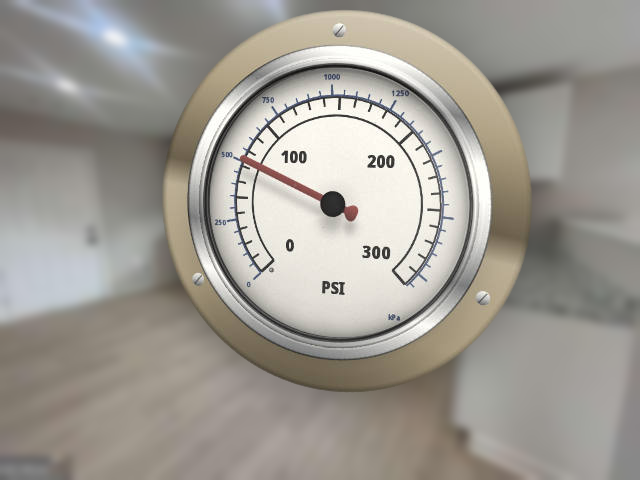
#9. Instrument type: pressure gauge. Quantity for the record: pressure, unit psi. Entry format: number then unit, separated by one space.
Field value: 75 psi
